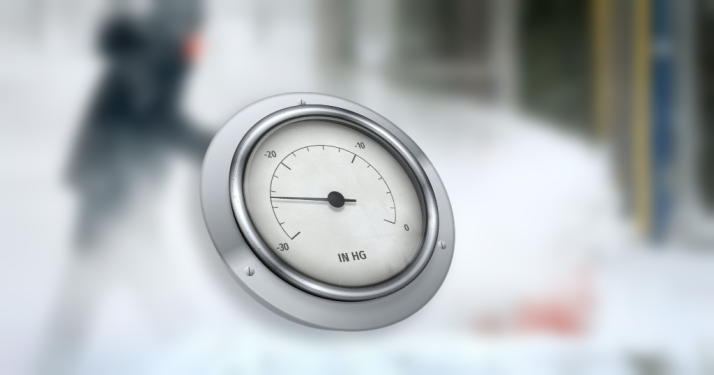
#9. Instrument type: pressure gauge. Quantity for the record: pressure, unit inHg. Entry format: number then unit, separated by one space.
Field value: -25 inHg
